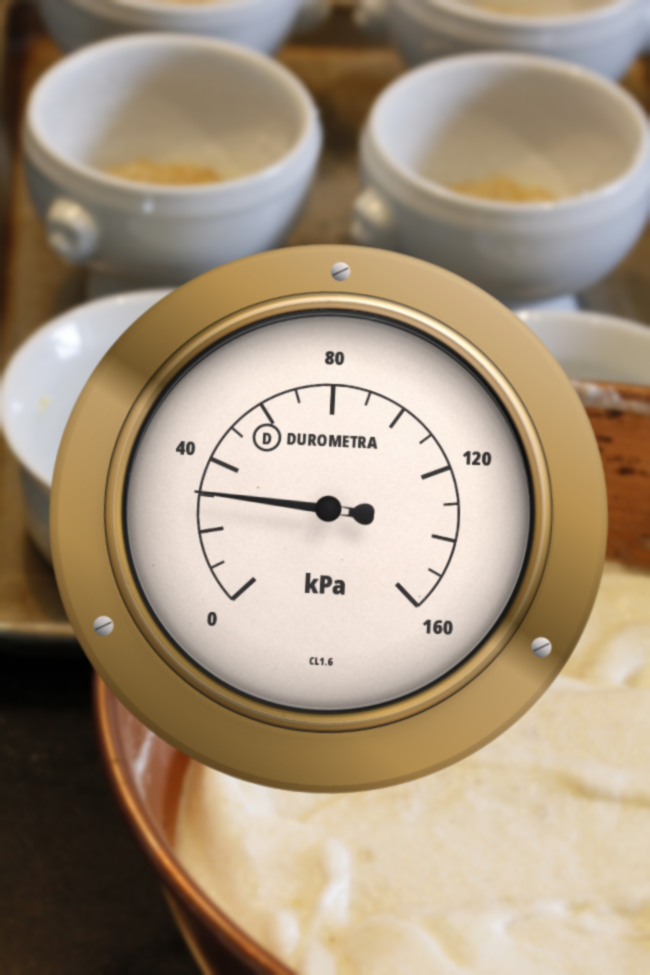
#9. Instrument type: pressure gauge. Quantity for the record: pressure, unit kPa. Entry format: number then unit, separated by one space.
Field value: 30 kPa
